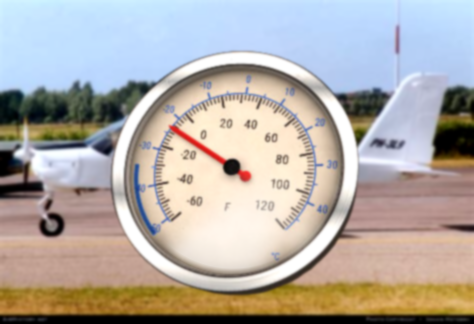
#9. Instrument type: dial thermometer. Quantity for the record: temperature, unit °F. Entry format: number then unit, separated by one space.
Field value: -10 °F
